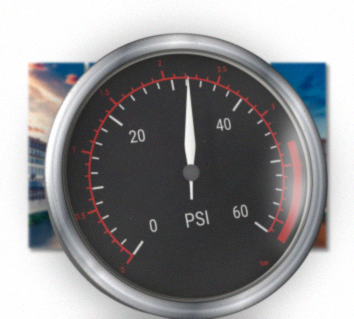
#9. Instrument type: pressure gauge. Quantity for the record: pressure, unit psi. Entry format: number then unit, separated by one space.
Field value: 32 psi
